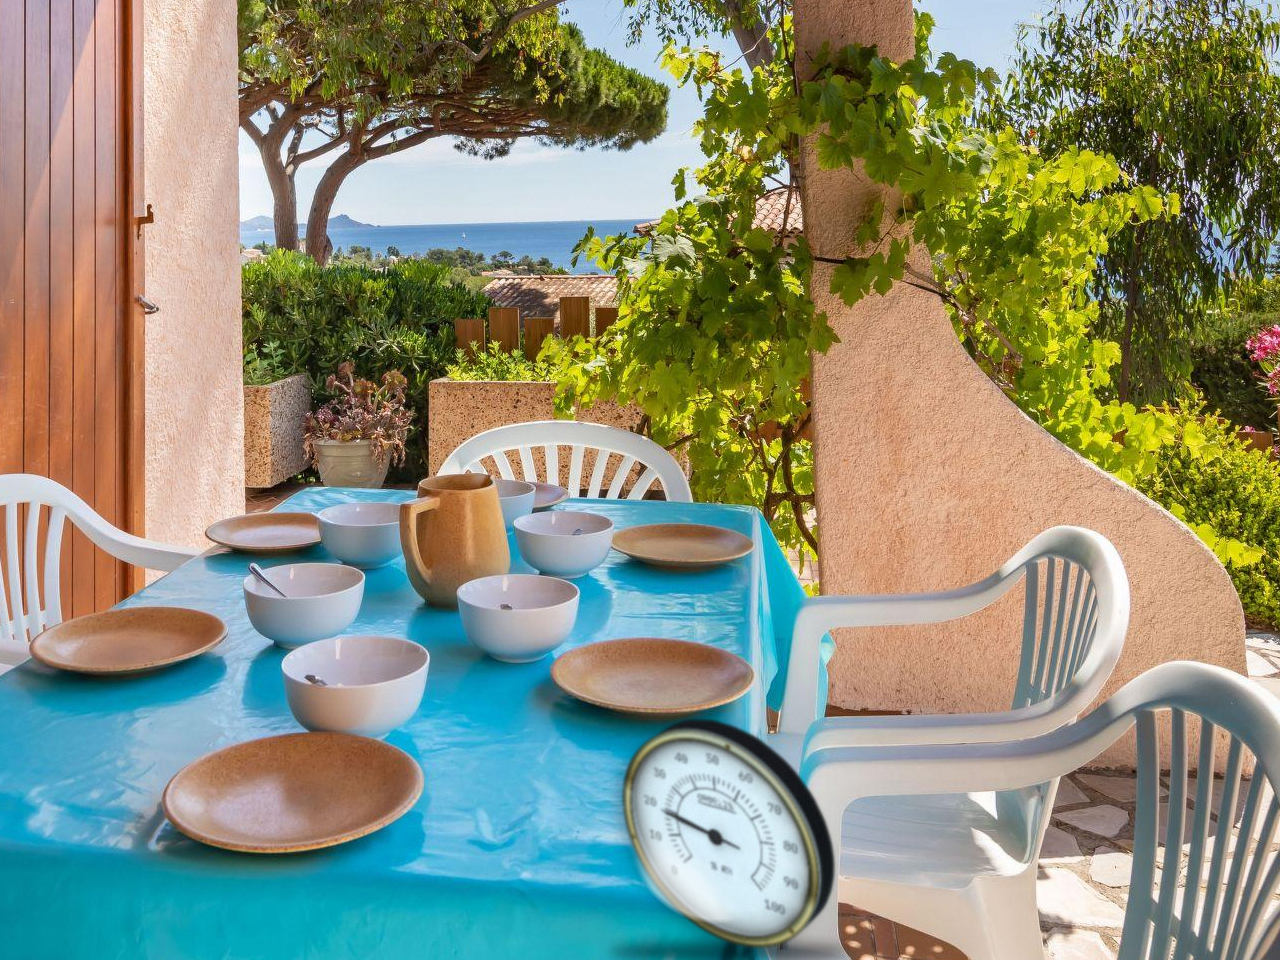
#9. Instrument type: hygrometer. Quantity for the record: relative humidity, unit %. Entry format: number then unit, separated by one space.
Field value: 20 %
